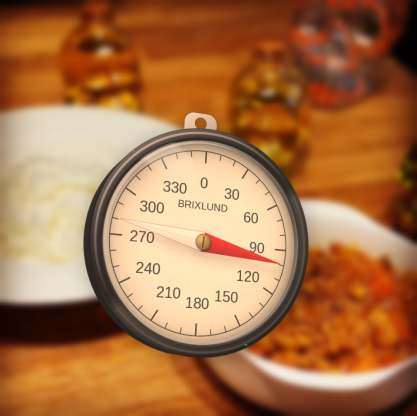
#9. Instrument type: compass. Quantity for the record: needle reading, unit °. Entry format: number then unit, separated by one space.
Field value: 100 °
